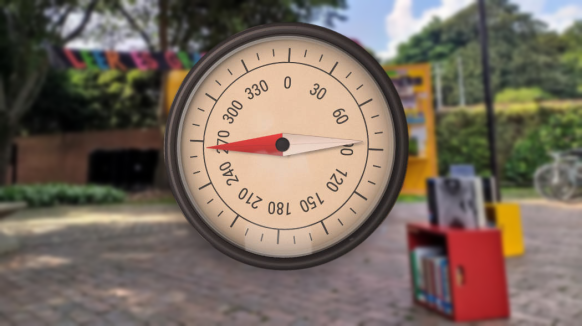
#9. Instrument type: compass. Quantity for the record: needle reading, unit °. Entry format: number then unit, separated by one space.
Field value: 265 °
